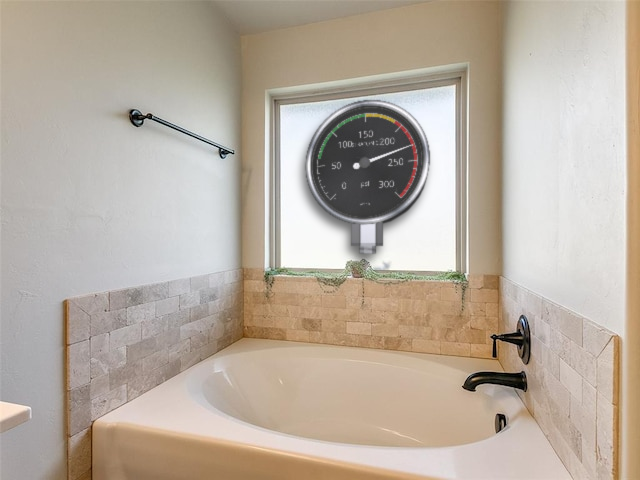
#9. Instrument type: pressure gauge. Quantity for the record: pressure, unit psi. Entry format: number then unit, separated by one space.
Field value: 230 psi
